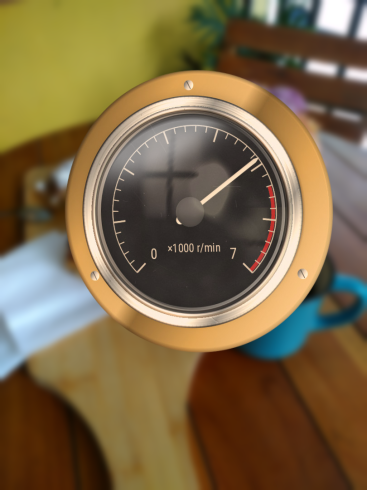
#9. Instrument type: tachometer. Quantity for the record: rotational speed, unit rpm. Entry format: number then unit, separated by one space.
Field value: 4900 rpm
